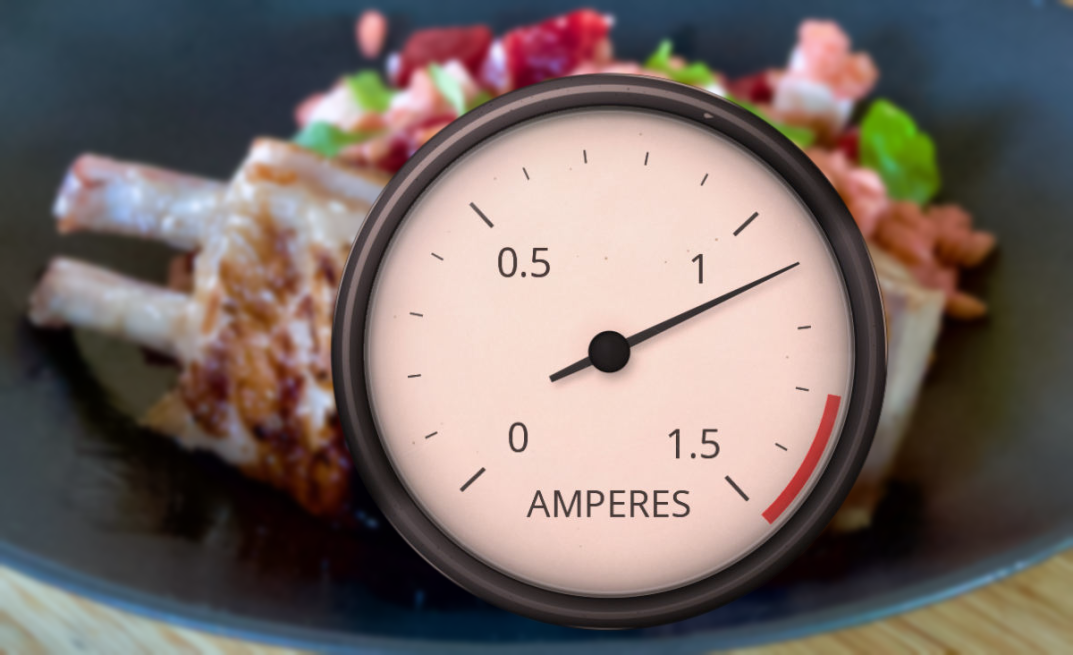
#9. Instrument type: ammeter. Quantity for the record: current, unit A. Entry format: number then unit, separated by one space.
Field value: 1.1 A
